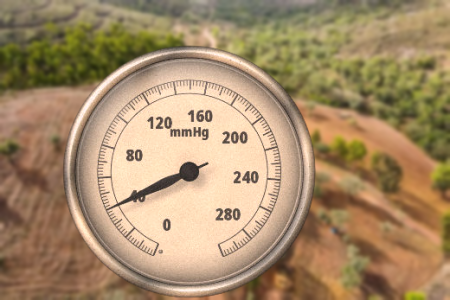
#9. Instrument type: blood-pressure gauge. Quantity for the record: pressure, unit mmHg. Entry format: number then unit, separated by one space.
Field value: 40 mmHg
